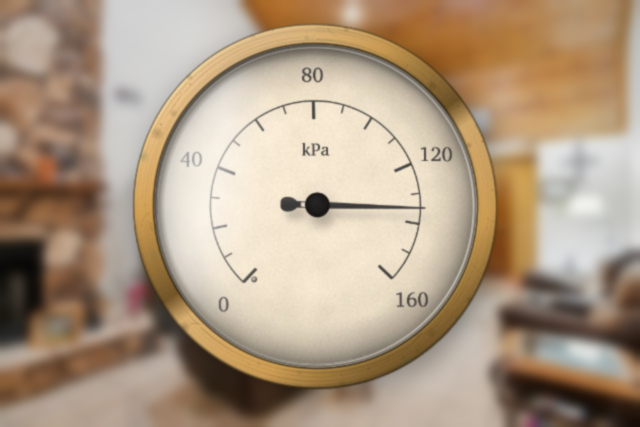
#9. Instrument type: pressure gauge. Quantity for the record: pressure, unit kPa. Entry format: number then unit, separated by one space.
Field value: 135 kPa
